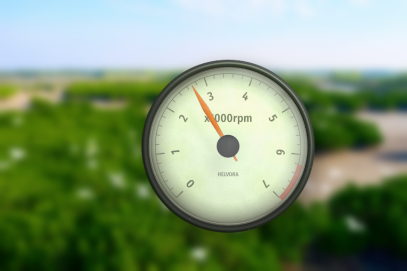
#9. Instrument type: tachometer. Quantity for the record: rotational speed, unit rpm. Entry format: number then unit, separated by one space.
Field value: 2700 rpm
